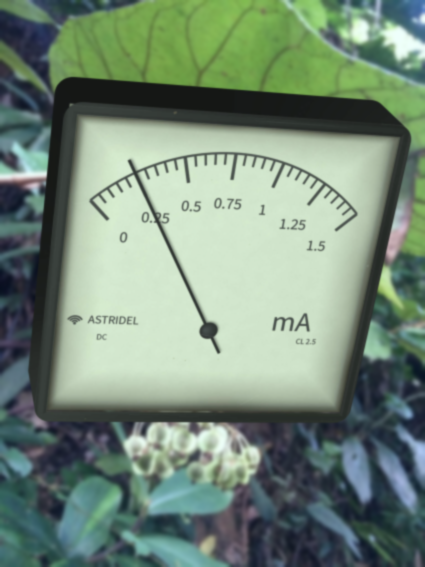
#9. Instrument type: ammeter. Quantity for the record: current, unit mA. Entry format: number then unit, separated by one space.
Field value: 0.25 mA
